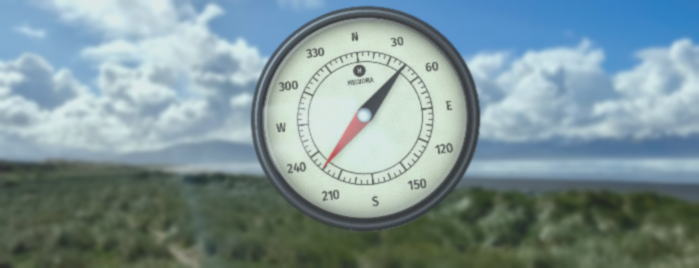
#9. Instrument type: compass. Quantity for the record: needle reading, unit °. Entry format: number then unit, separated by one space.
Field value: 225 °
